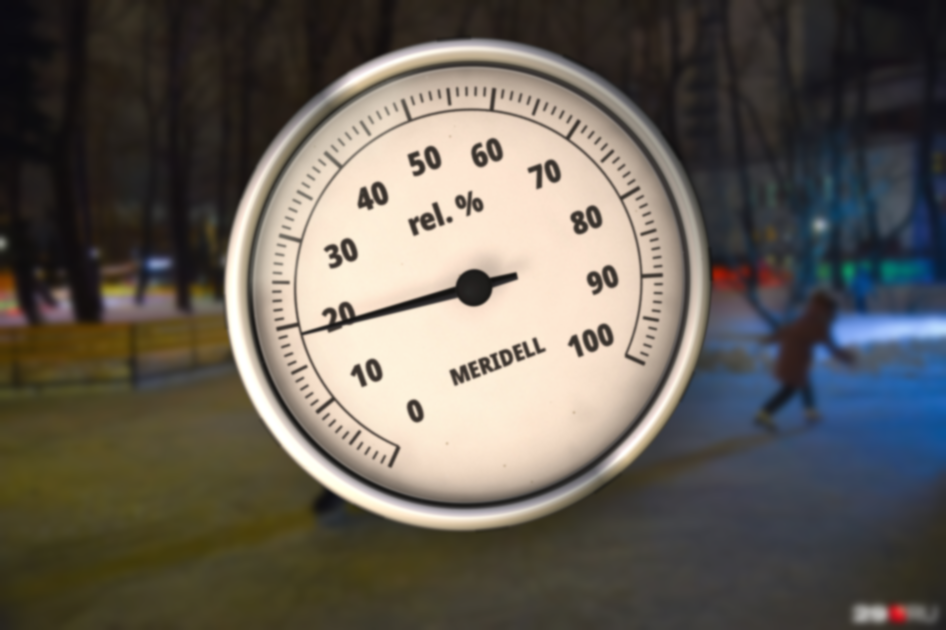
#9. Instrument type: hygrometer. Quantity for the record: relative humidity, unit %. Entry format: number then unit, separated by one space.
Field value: 19 %
